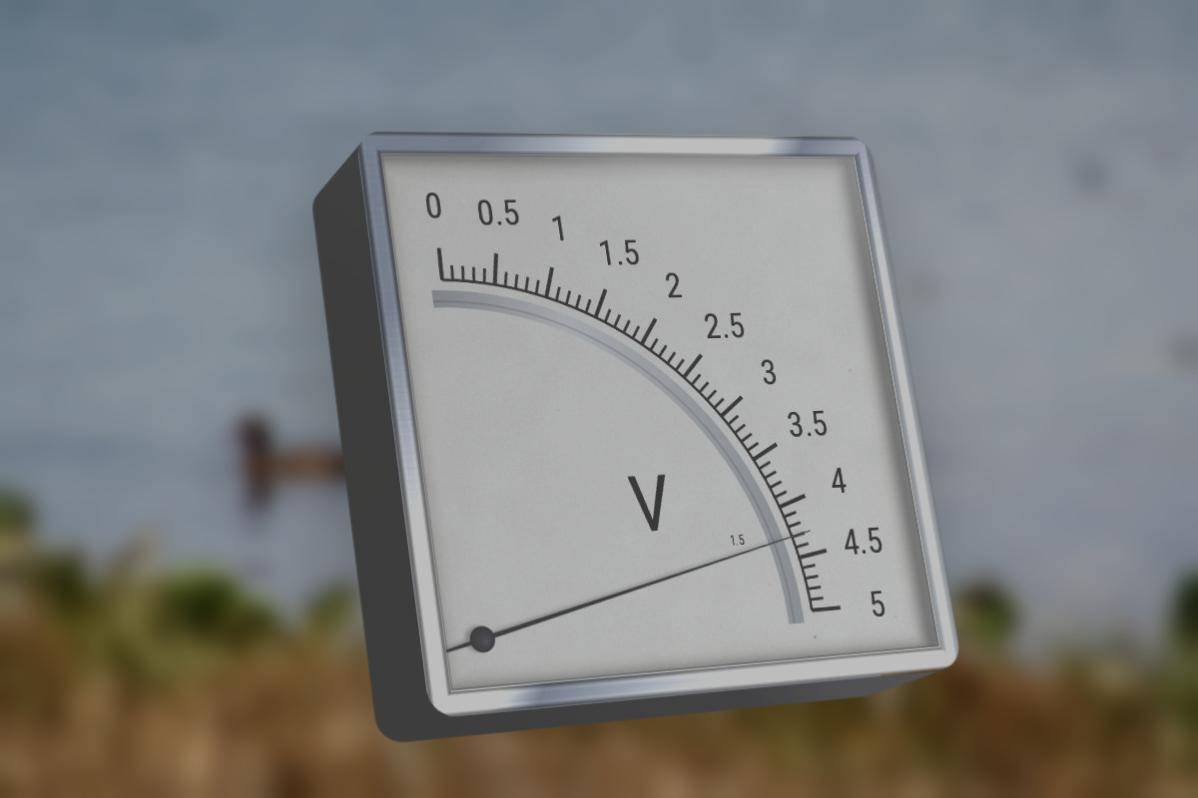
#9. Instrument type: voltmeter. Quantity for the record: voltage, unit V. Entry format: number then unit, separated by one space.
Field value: 4.3 V
